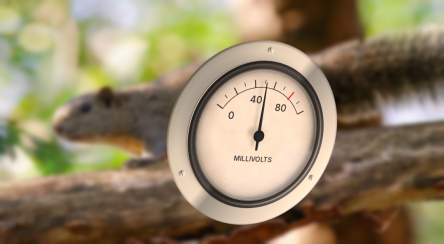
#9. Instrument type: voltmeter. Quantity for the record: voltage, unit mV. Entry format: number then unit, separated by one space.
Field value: 50 mV
